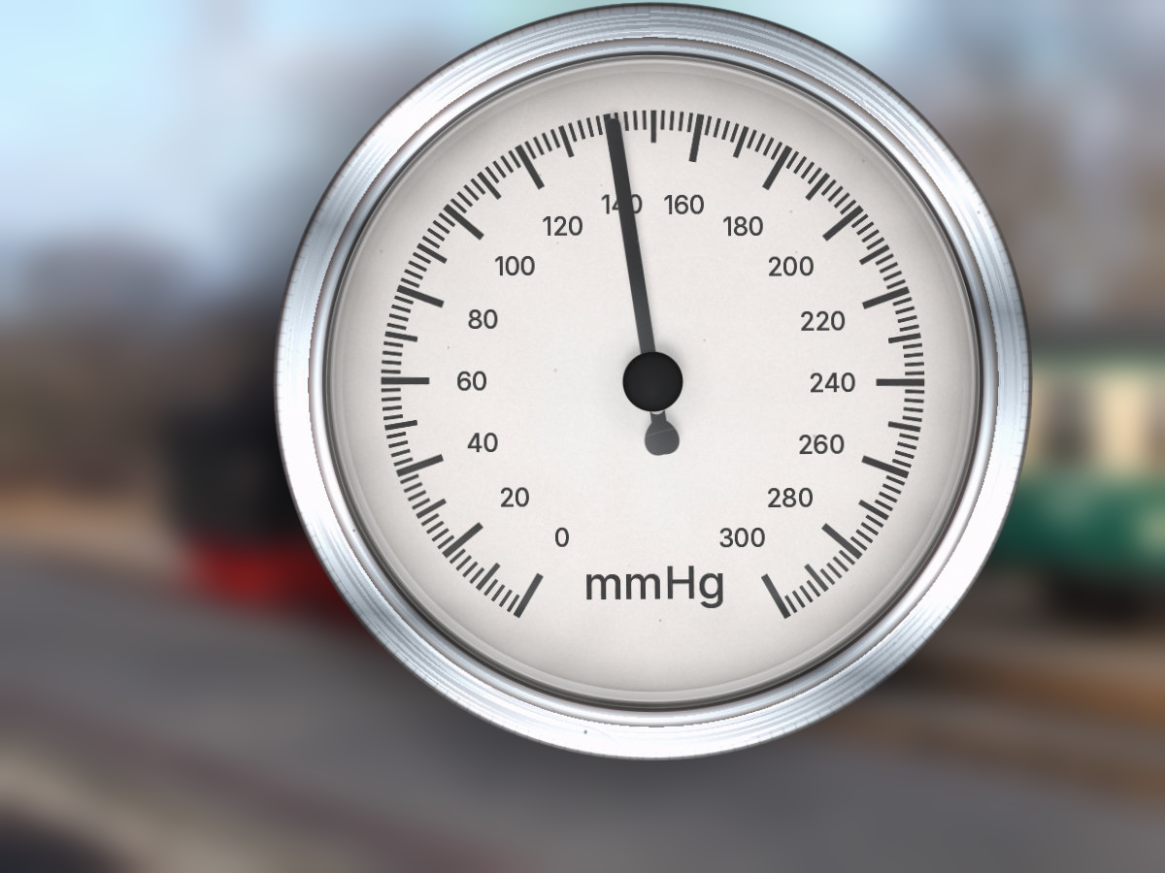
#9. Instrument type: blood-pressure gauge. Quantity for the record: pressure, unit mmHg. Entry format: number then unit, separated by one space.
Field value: 141 mmHg
